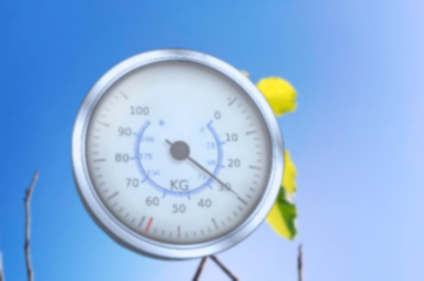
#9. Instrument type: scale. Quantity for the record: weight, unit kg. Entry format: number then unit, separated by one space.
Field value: 30 kg
